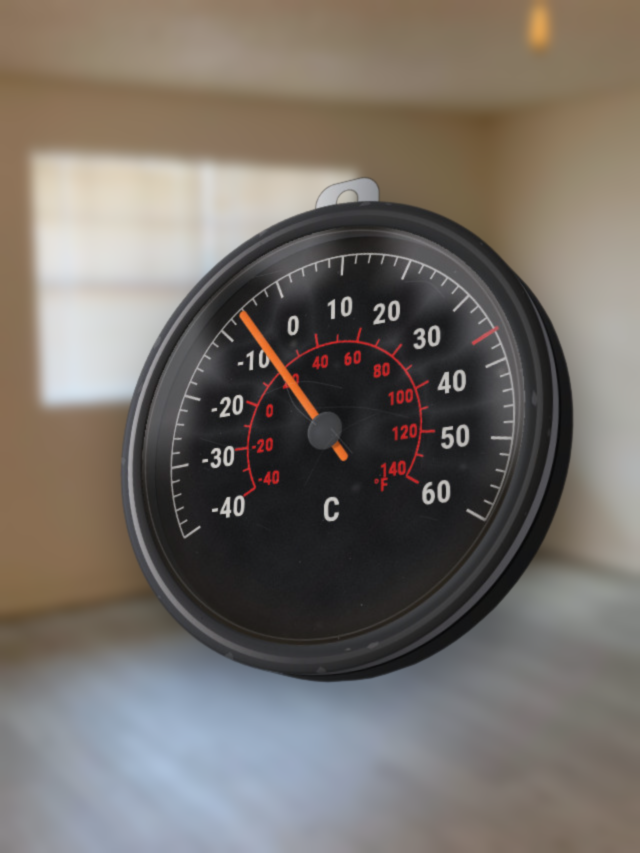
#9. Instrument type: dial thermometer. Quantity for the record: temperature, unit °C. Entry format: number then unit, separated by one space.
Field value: -6 °C
